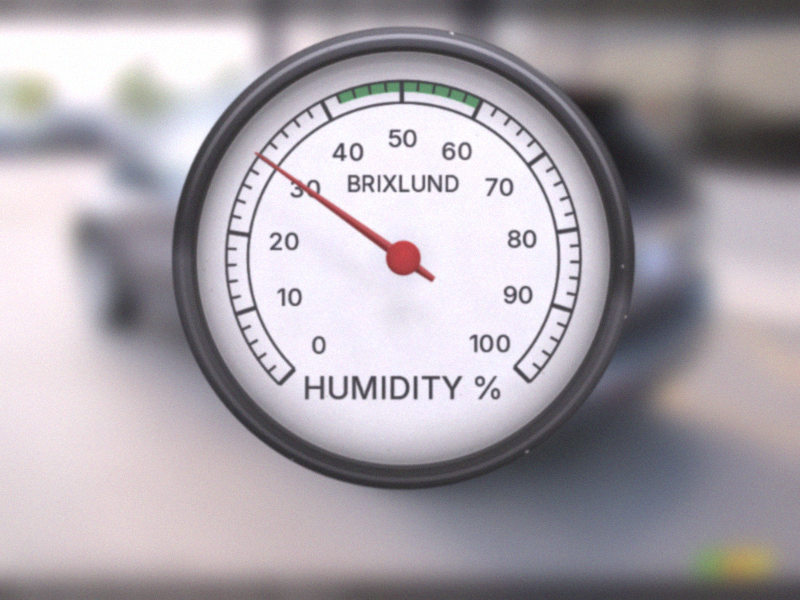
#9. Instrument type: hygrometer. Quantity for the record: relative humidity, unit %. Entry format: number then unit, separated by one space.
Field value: 30 %
